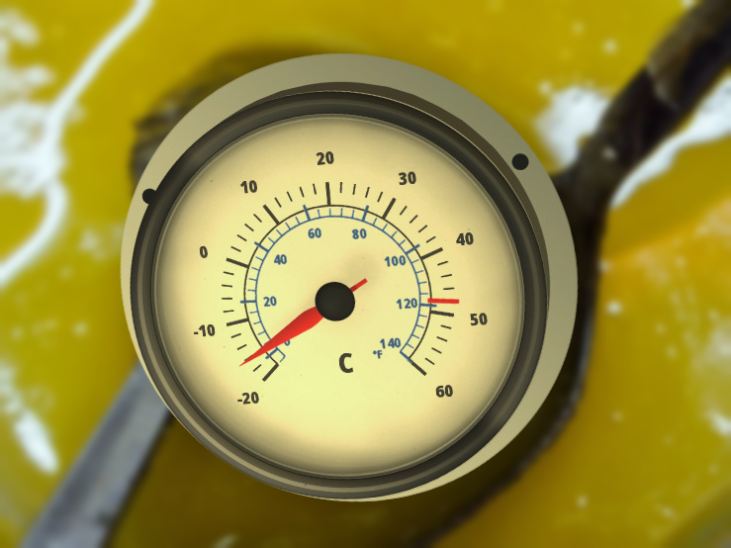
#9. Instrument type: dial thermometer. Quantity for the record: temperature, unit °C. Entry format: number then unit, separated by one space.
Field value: -16 °C
